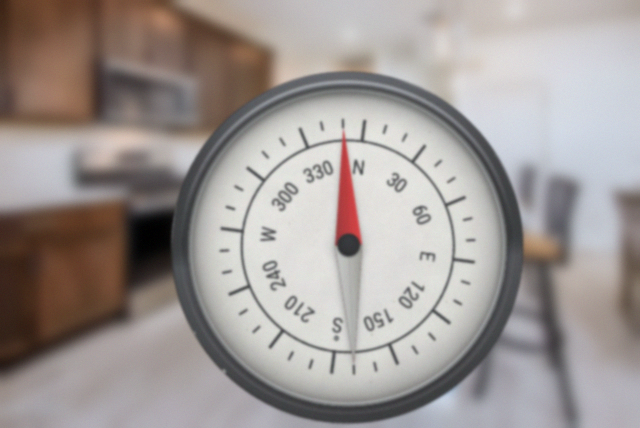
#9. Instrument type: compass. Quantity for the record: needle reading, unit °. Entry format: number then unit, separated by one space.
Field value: 350 °
